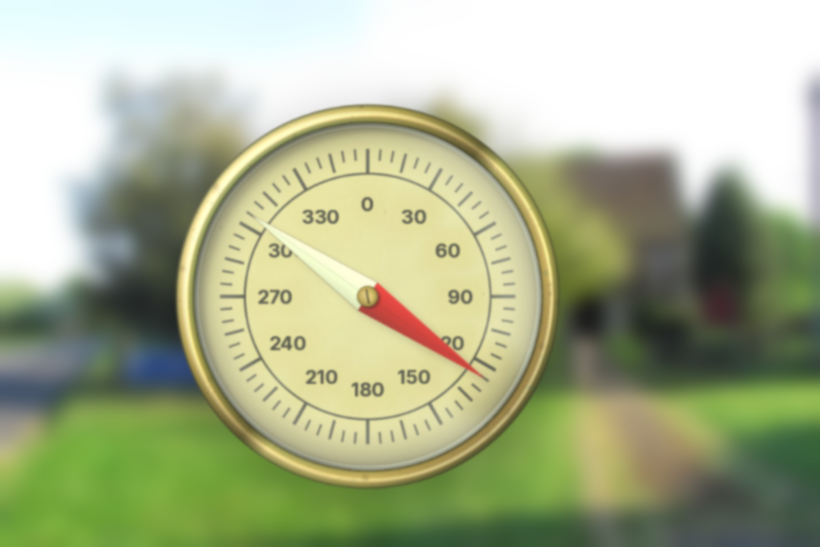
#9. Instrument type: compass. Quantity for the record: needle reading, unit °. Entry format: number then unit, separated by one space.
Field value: 125 °
